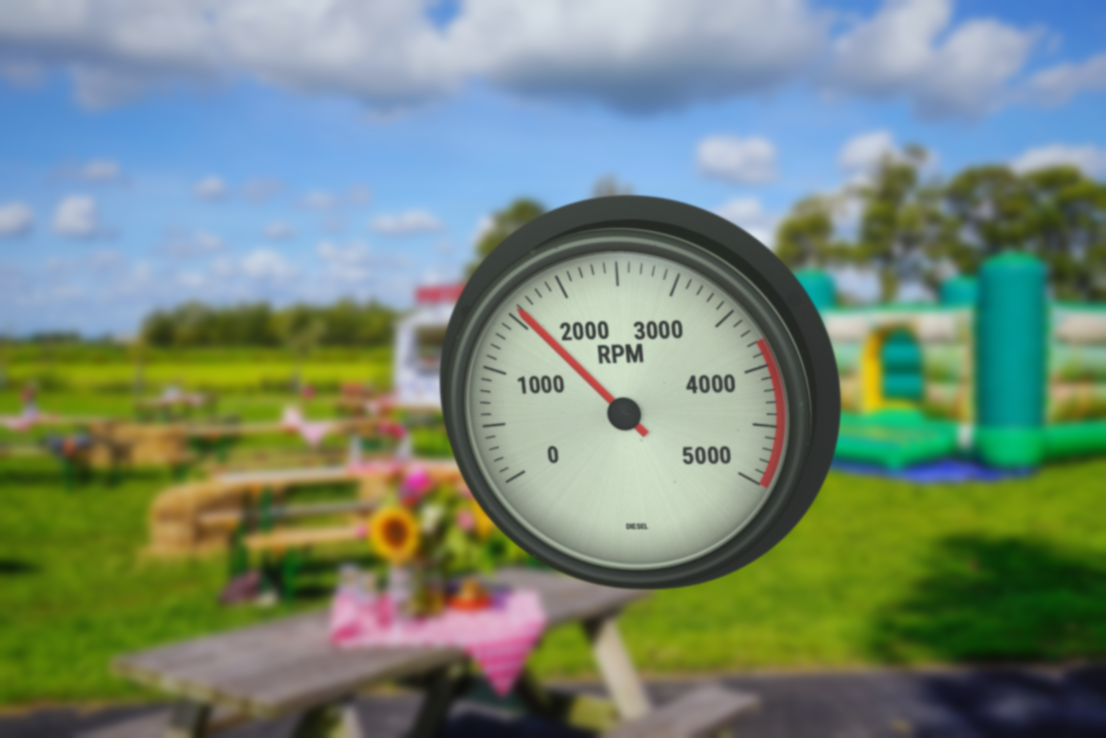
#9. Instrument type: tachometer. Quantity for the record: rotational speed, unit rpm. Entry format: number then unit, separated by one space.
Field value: 1600 rpm
